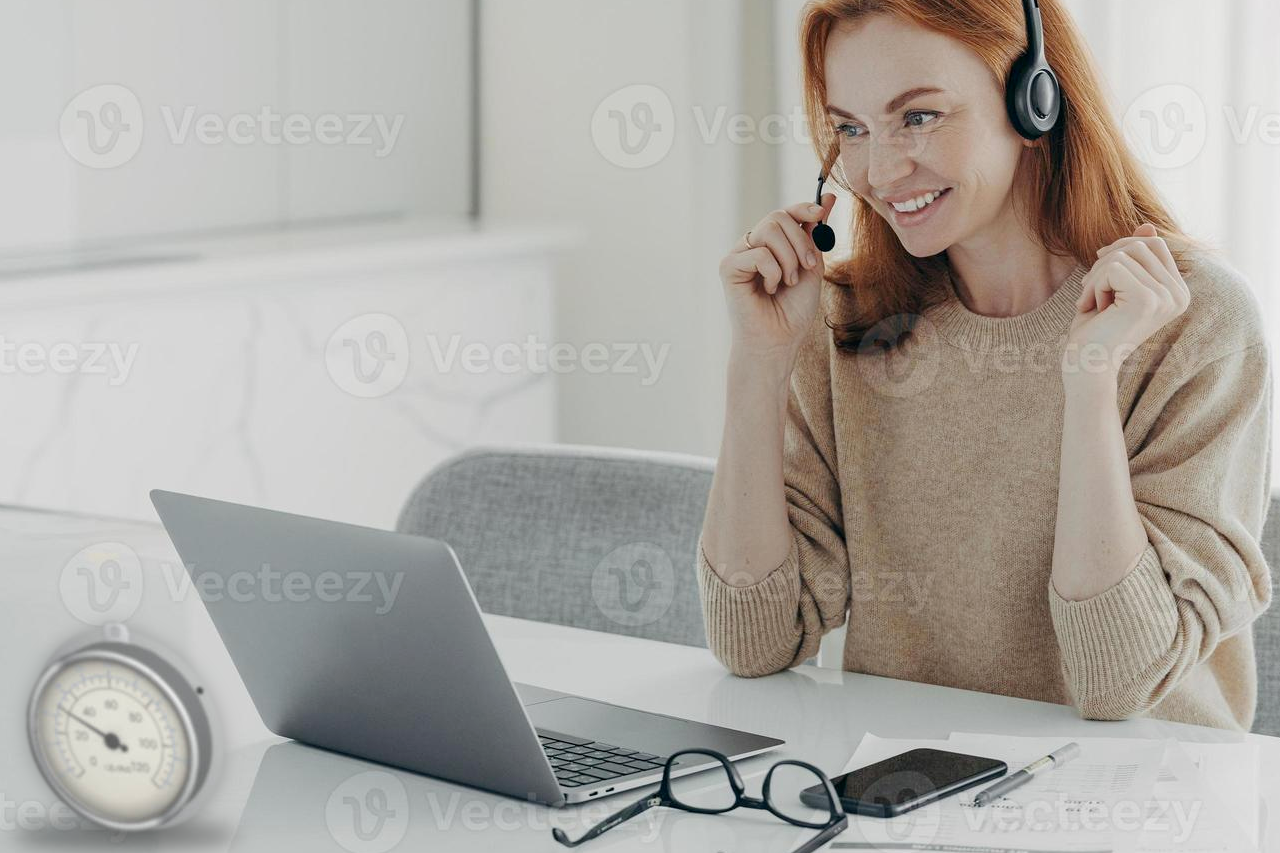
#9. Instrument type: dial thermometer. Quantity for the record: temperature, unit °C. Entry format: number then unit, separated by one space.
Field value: 32 °C
